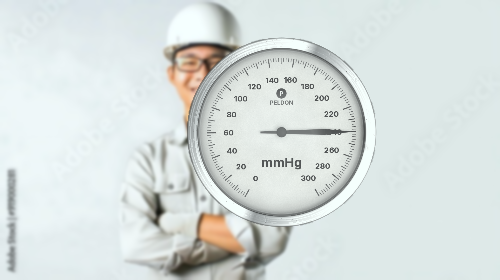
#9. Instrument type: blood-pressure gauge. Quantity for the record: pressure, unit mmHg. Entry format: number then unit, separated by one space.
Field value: 240 mmHg
